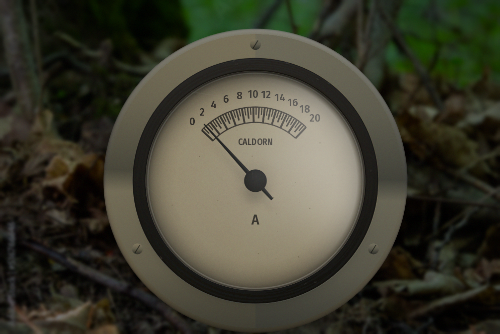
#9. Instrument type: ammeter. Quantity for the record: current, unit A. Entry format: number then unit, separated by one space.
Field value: 1 A
